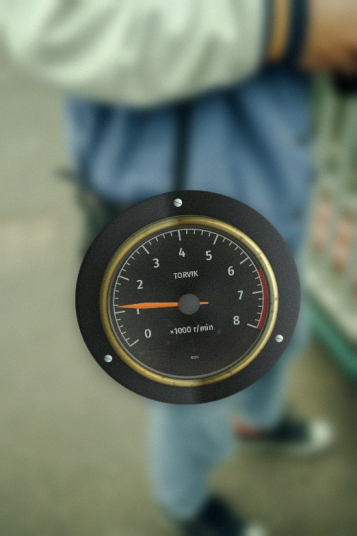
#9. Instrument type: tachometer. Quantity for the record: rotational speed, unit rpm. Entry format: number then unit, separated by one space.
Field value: 1200 rpm
